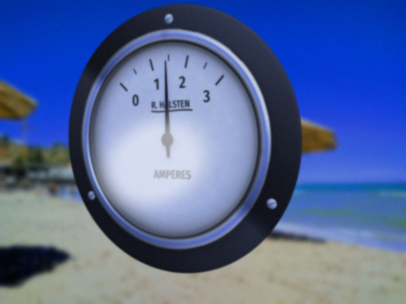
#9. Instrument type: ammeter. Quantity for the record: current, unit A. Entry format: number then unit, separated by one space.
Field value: 1.5 A
